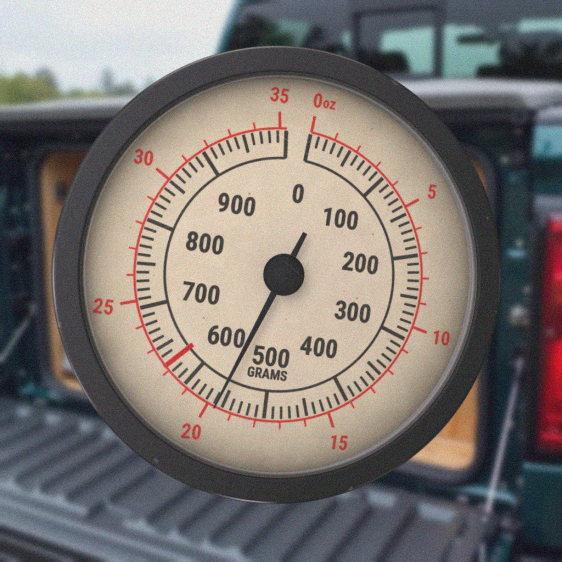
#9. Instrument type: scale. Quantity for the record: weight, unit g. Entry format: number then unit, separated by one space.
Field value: 560 g
